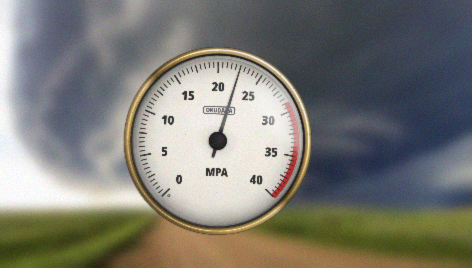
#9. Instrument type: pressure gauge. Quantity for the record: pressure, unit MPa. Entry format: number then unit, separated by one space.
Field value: 22.5 MPa
